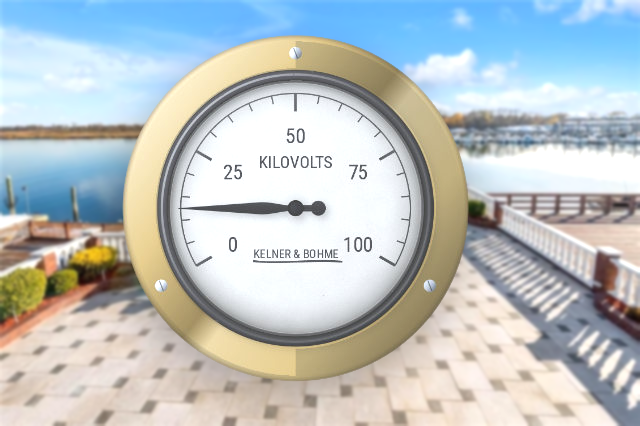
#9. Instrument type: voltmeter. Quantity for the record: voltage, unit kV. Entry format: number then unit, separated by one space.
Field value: 12.5 kV
